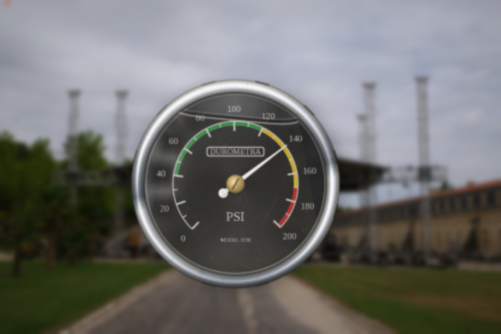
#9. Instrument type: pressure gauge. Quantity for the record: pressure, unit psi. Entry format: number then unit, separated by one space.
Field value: 140 psi
